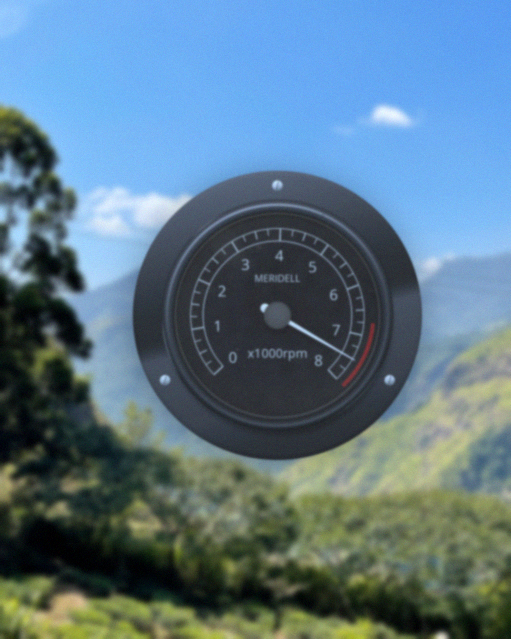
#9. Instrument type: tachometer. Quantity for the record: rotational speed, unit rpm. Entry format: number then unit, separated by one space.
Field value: 7500 rpm
